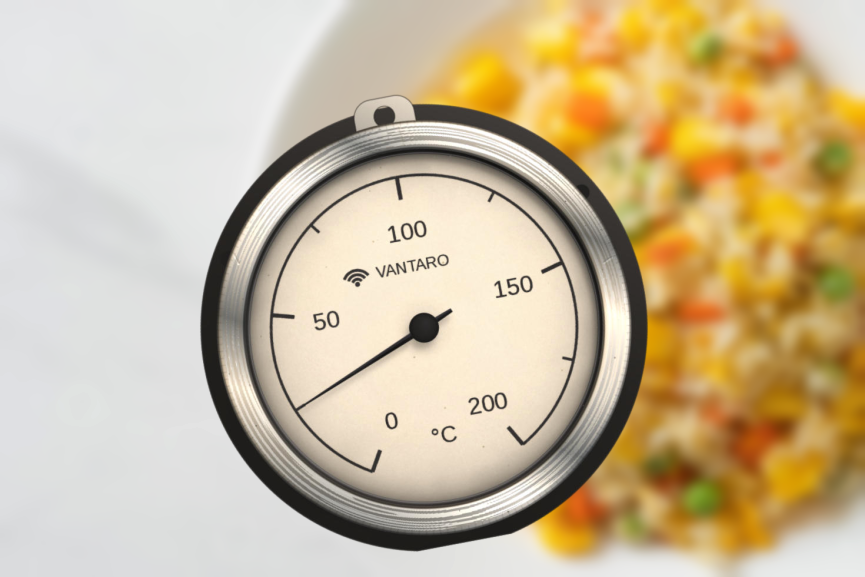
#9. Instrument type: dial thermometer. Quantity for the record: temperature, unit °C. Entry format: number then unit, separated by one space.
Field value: 25 °C
